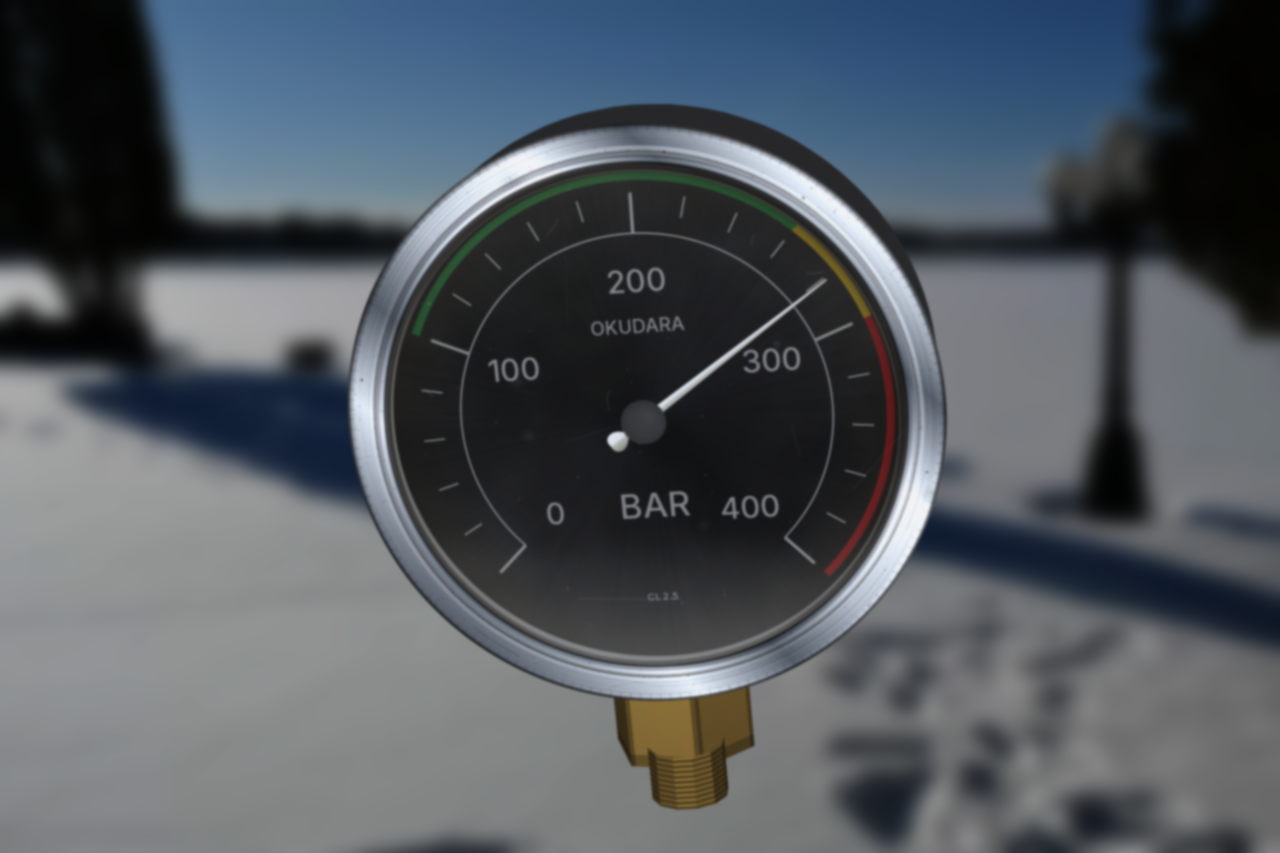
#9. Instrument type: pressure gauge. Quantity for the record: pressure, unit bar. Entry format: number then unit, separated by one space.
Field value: 280 bar
